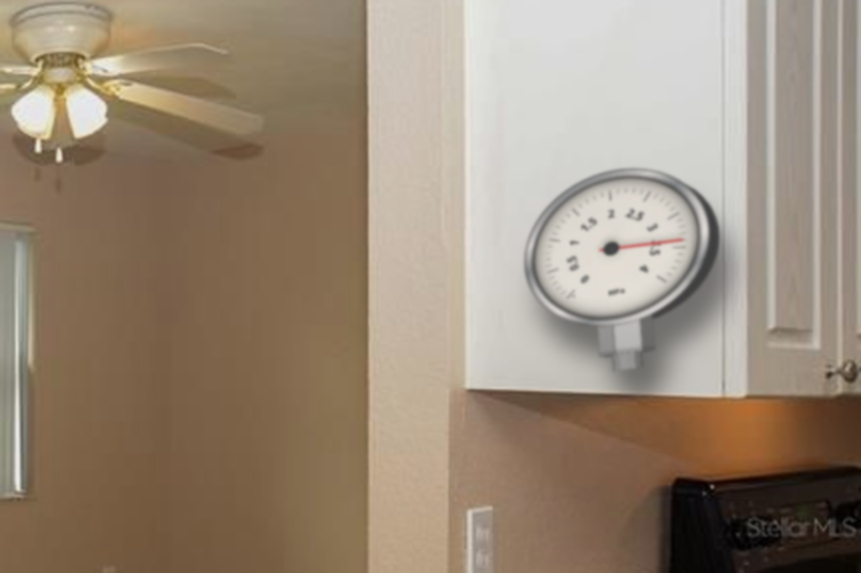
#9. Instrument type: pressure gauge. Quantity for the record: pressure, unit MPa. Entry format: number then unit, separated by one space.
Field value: 3.4 MPa
